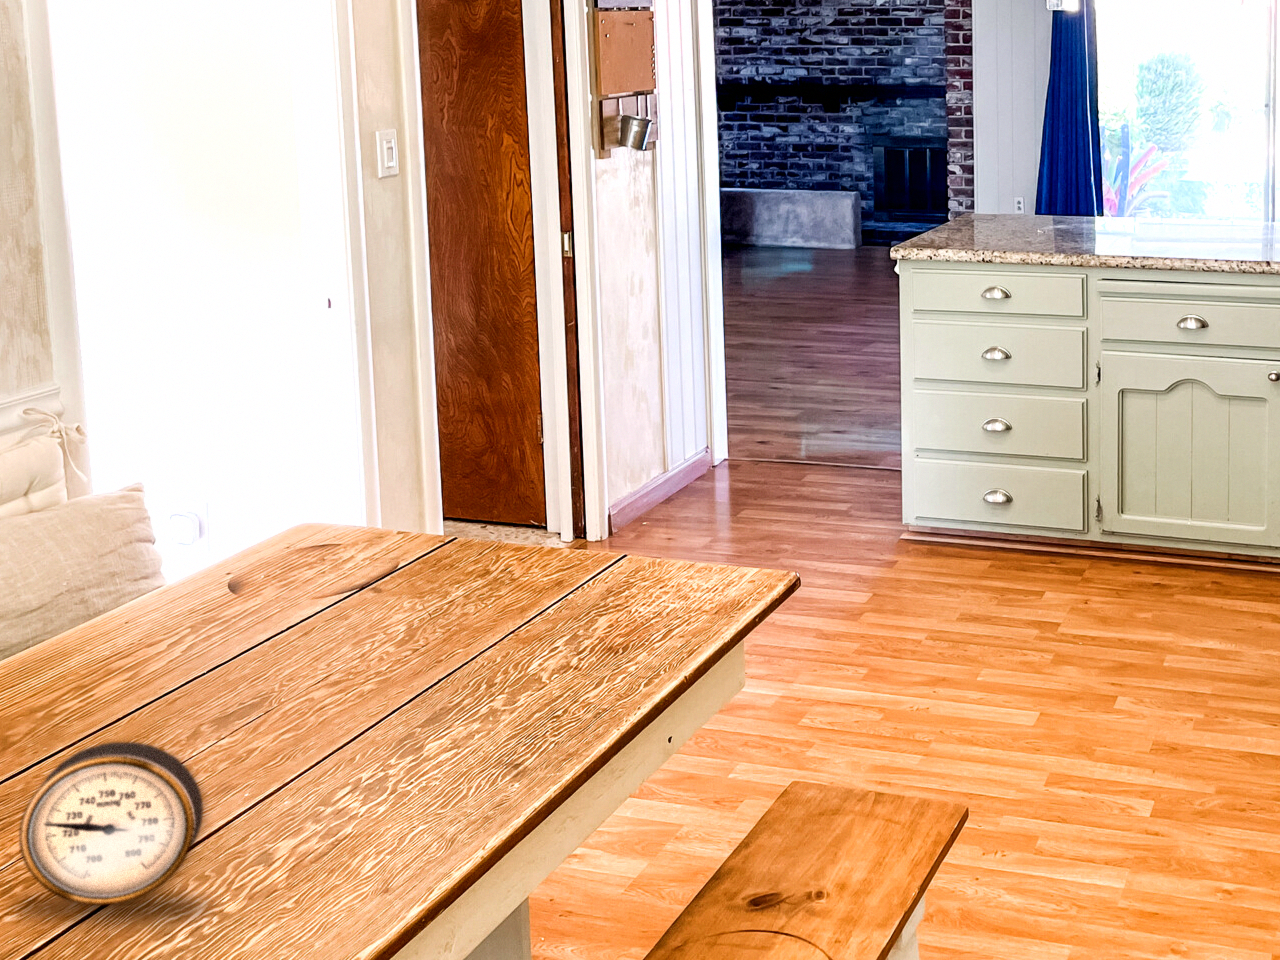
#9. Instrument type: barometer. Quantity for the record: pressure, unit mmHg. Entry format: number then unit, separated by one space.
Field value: 725 mmHg
